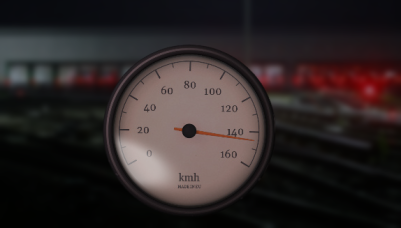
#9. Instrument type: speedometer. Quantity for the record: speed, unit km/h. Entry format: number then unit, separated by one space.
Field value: 145 km/h
